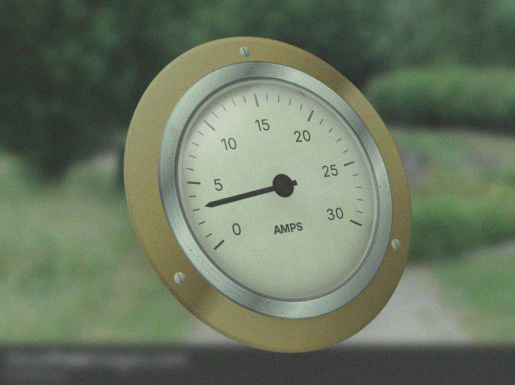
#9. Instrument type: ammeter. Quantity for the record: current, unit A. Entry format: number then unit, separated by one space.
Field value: 3 A
